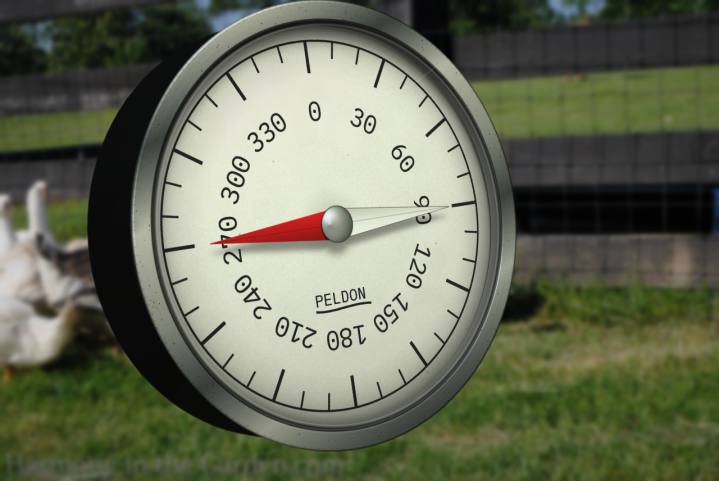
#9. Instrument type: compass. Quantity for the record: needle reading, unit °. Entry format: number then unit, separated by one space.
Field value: 270 °
